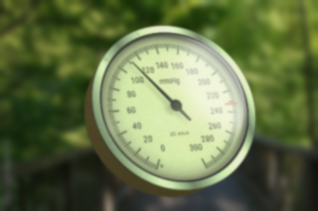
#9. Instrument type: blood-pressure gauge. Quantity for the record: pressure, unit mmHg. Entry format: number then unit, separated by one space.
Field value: 110 mmHg
